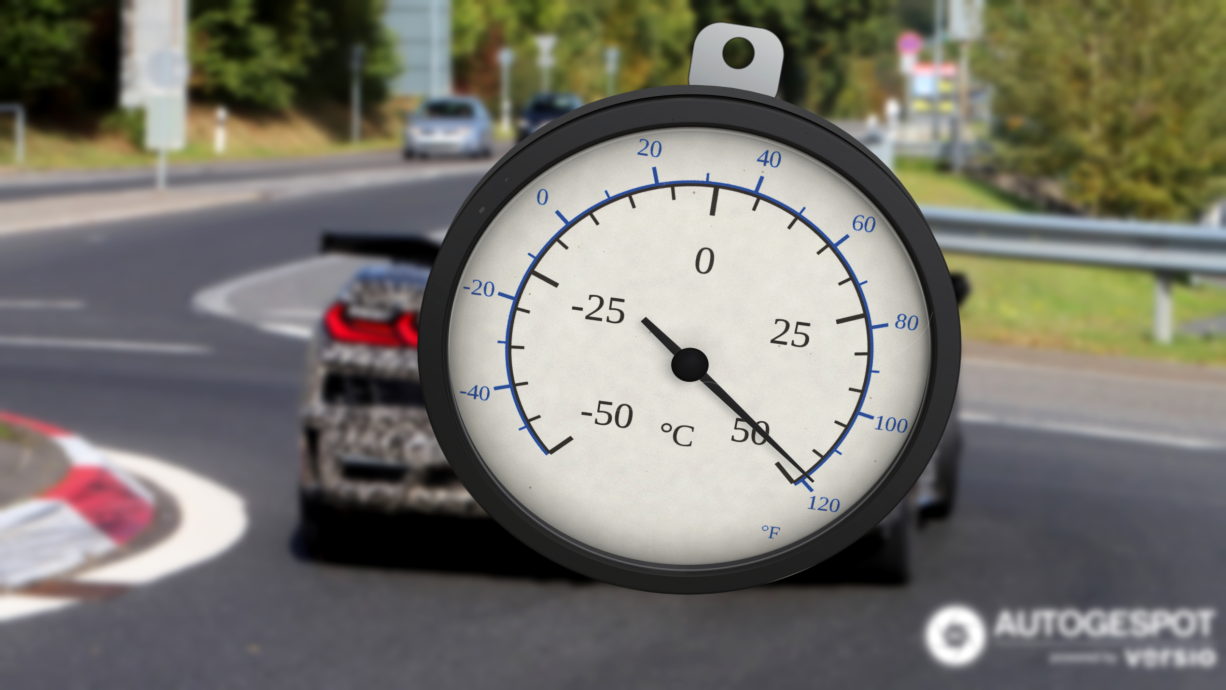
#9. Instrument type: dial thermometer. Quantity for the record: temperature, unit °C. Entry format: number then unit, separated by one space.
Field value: 47.5 °C
